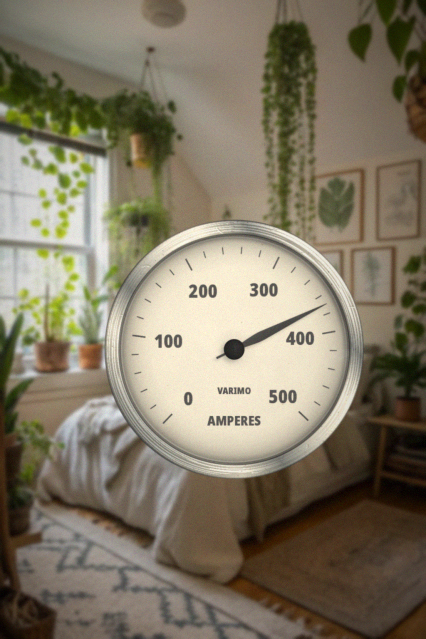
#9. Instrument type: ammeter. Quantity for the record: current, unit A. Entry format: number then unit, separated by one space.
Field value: 370 A
